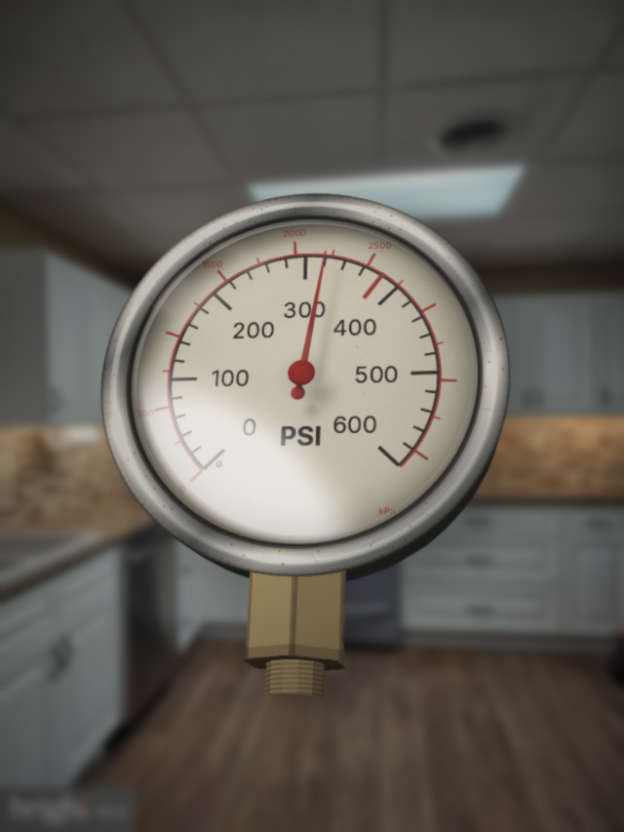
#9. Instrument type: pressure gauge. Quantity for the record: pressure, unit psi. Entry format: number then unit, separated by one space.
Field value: 320 psi
